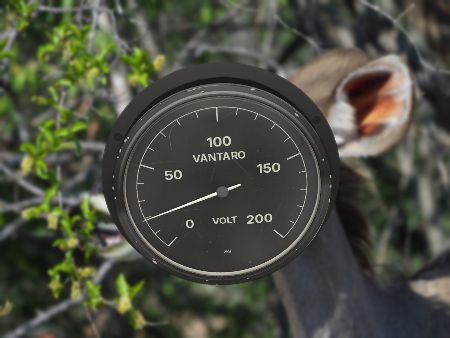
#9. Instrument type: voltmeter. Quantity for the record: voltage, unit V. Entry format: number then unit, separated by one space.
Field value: 20 V
